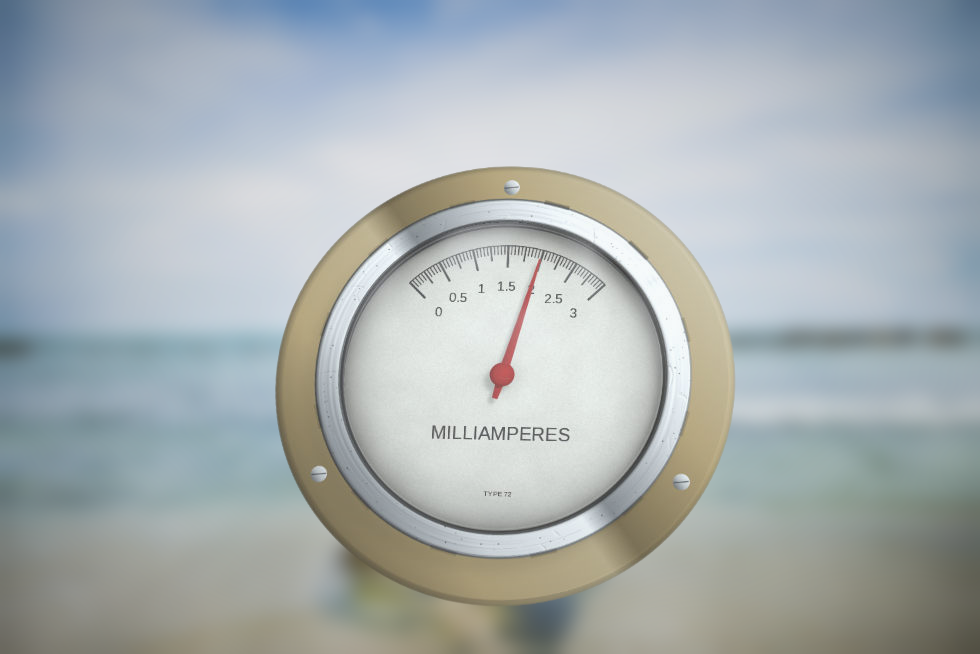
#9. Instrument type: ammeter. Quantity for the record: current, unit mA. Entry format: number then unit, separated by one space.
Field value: 2 mA
